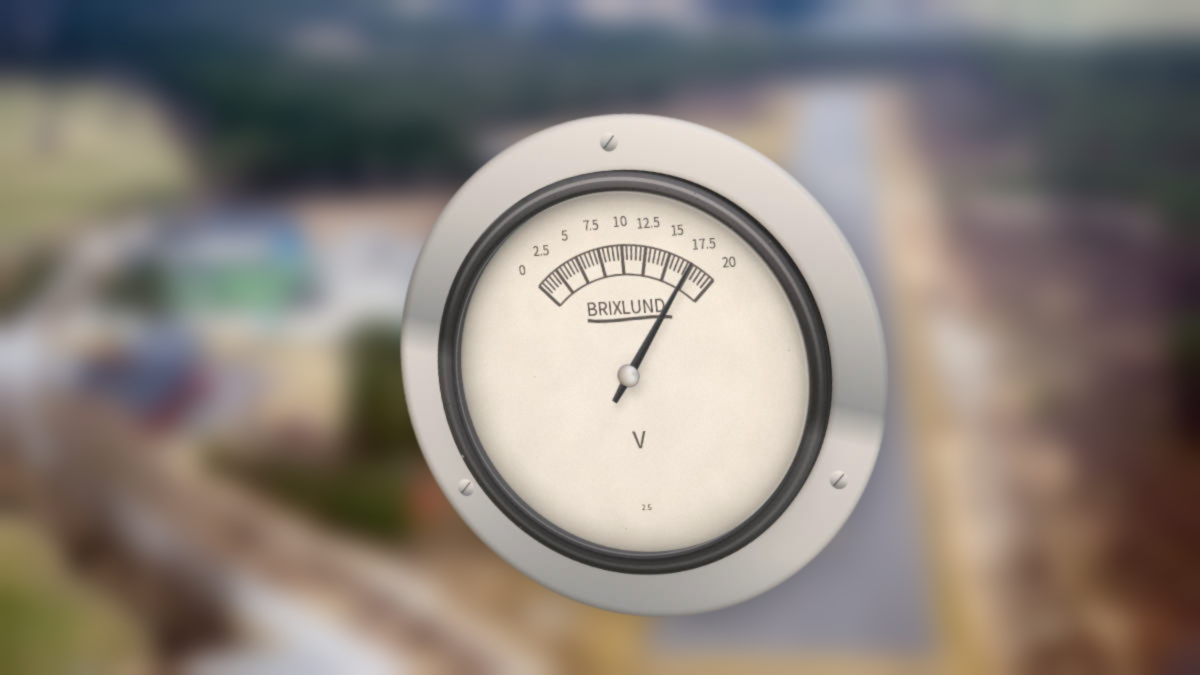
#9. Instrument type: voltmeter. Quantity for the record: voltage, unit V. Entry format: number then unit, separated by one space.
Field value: 17.5 V
